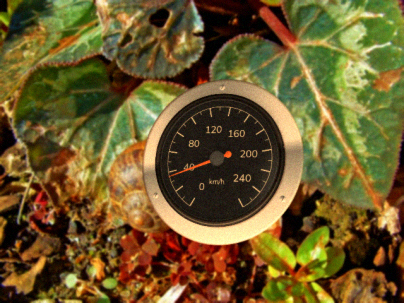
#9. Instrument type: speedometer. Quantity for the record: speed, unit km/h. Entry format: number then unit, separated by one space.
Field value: 35 km/h
